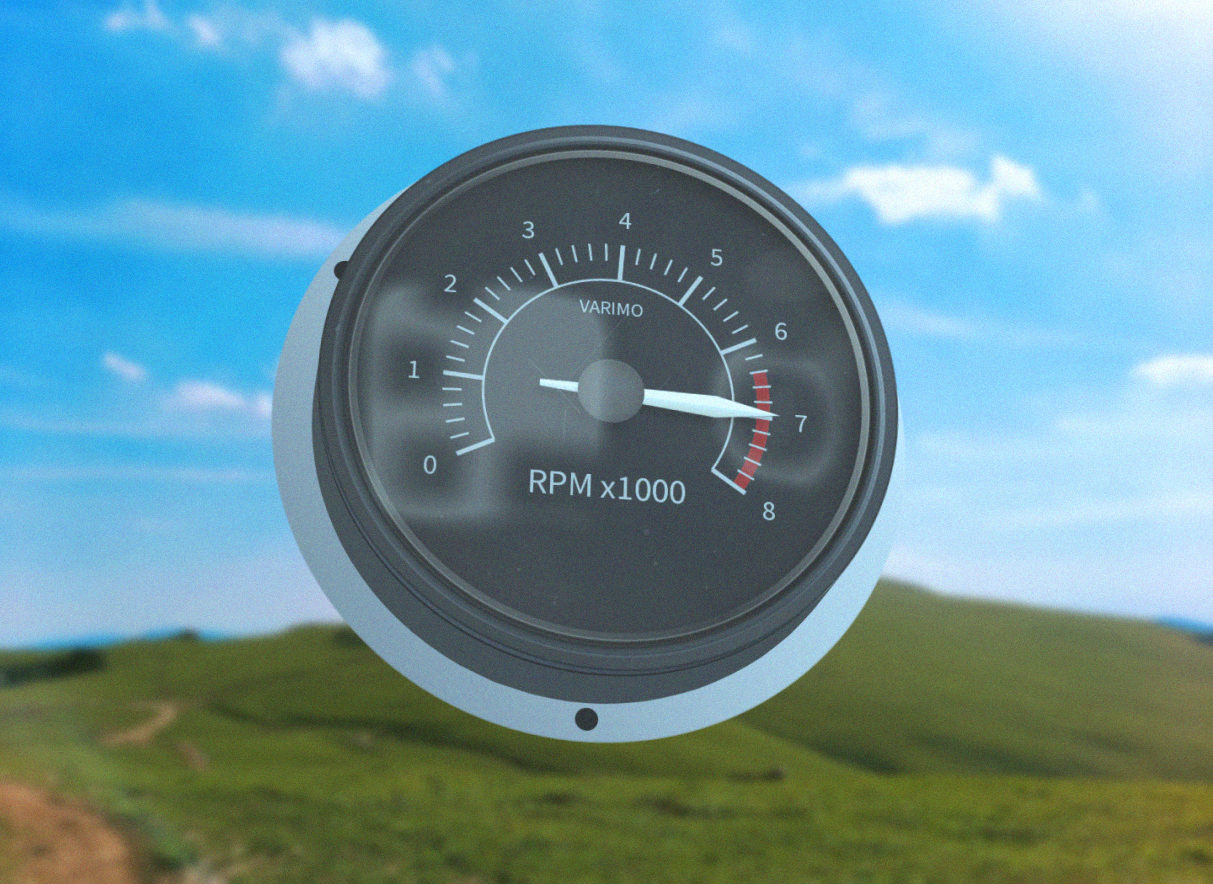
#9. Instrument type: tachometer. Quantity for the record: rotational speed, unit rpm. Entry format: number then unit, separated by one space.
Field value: 7000 rpm
